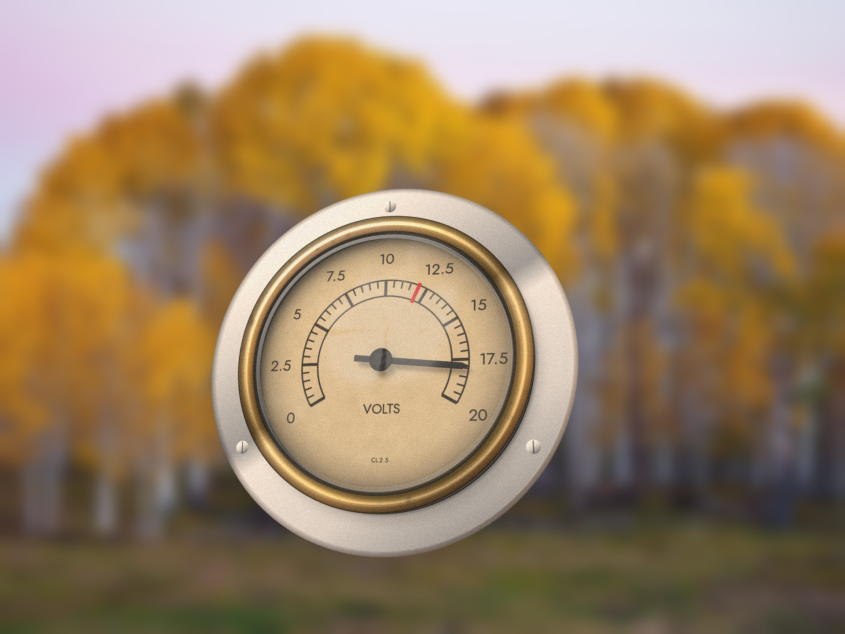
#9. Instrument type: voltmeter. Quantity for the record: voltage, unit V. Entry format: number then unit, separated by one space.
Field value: 18 V
